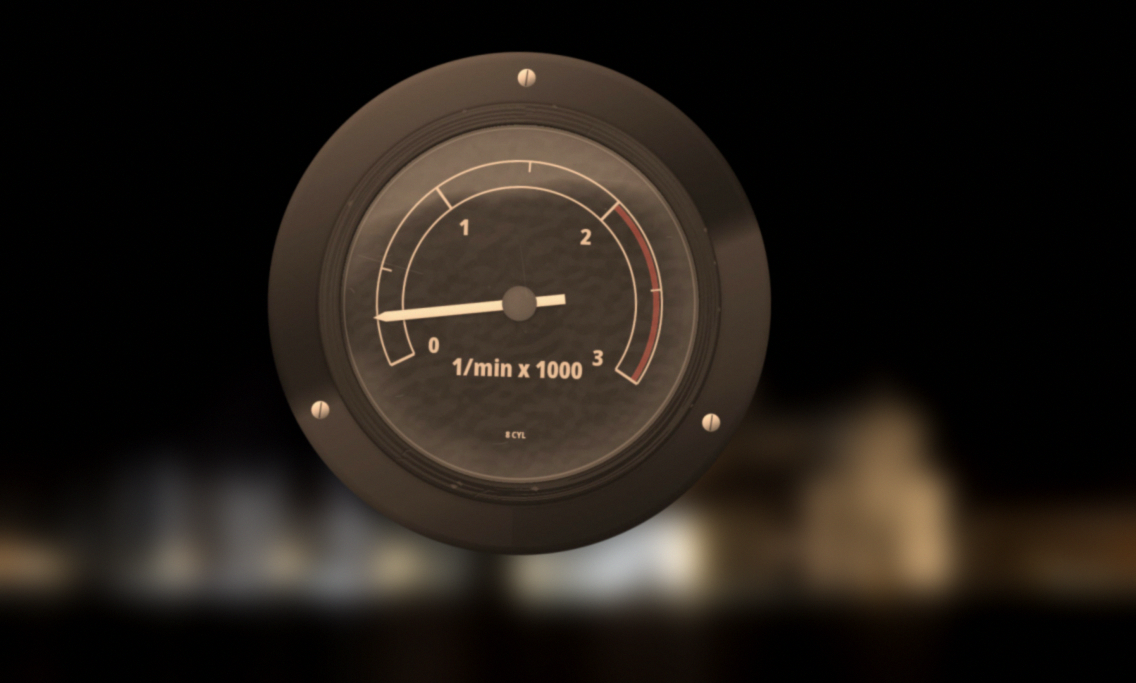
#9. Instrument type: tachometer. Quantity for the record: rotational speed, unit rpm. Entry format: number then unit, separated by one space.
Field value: 250 rpm
